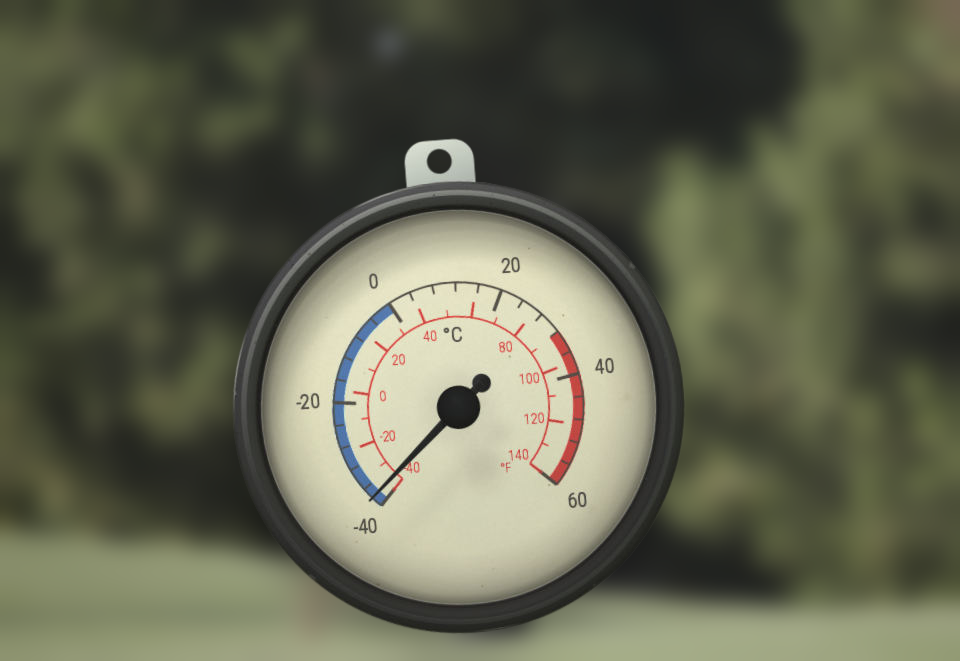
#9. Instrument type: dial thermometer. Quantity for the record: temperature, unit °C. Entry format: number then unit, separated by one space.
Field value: -38 °C
